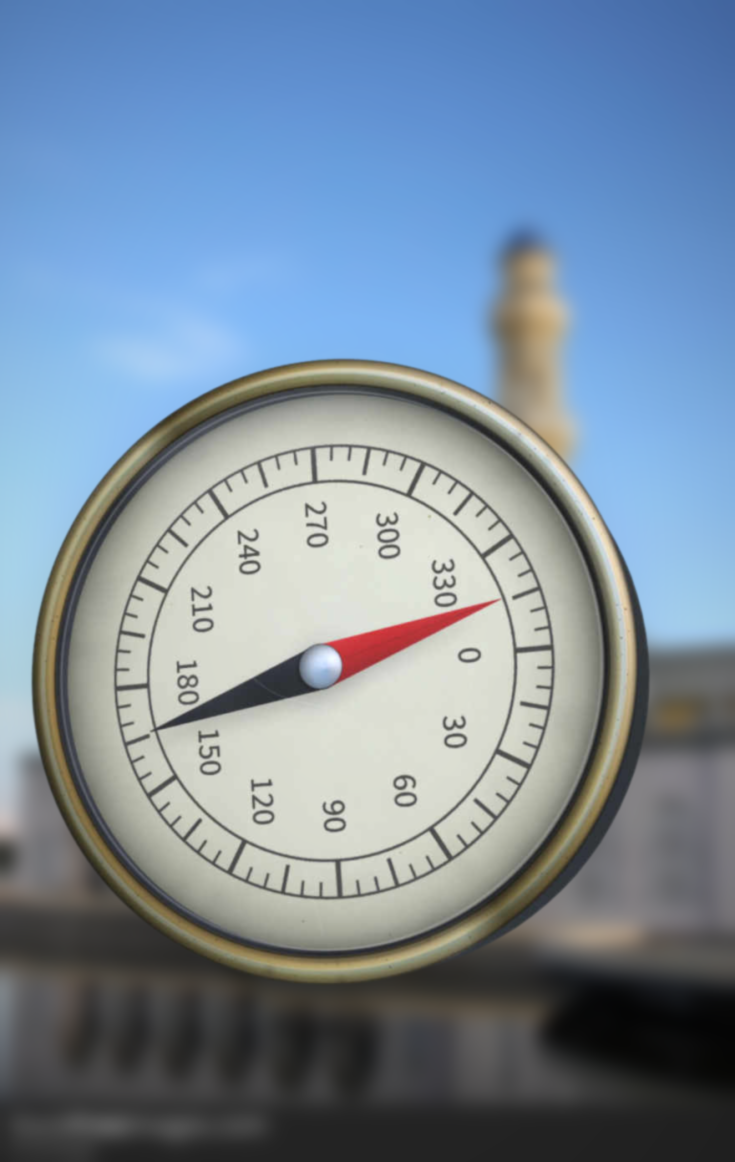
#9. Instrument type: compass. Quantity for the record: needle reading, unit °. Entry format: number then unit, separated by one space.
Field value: 345 °
